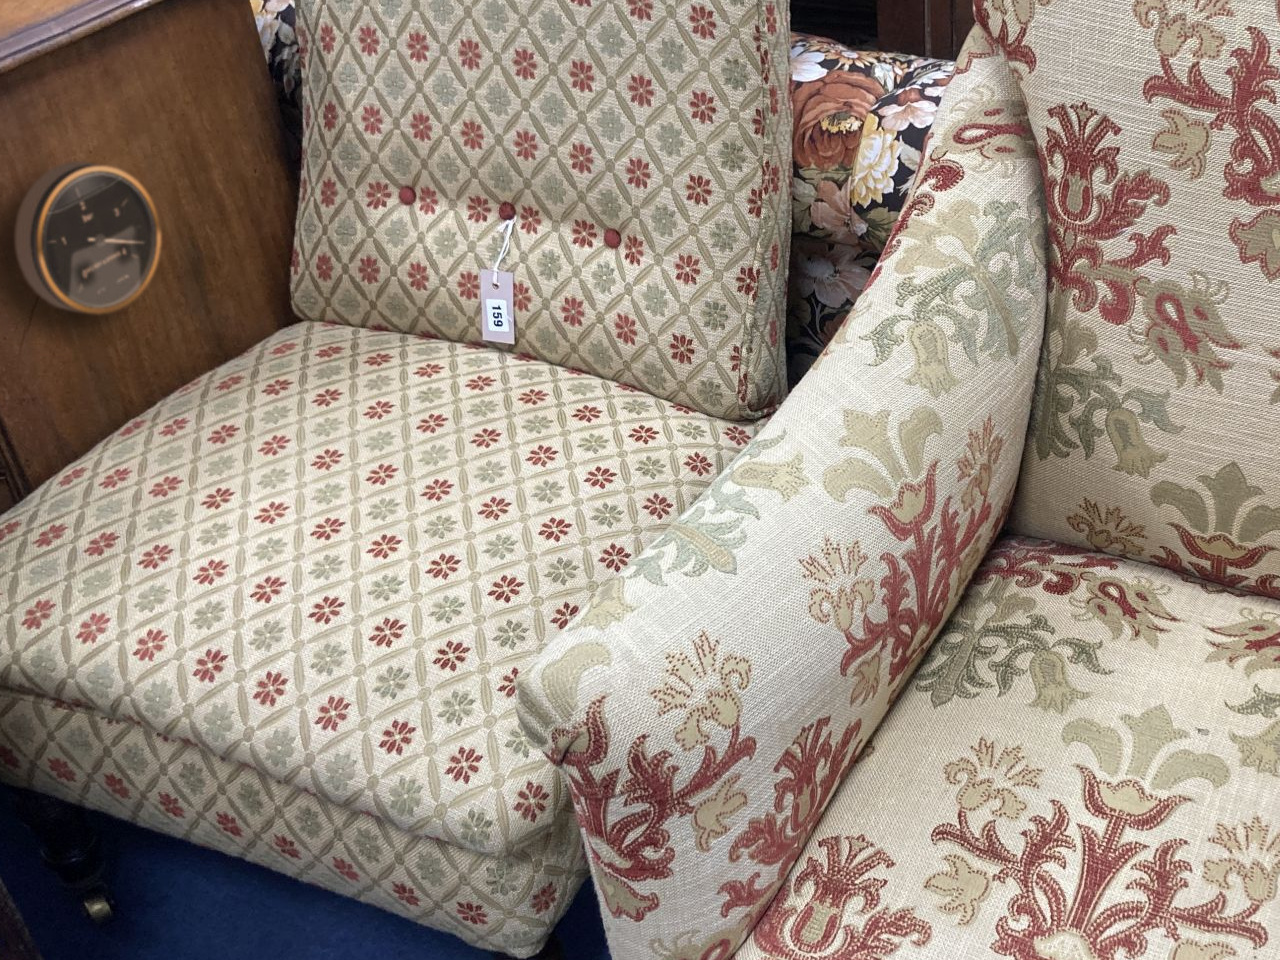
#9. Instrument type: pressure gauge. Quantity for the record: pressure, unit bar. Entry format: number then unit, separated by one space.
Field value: 3.75 bar
